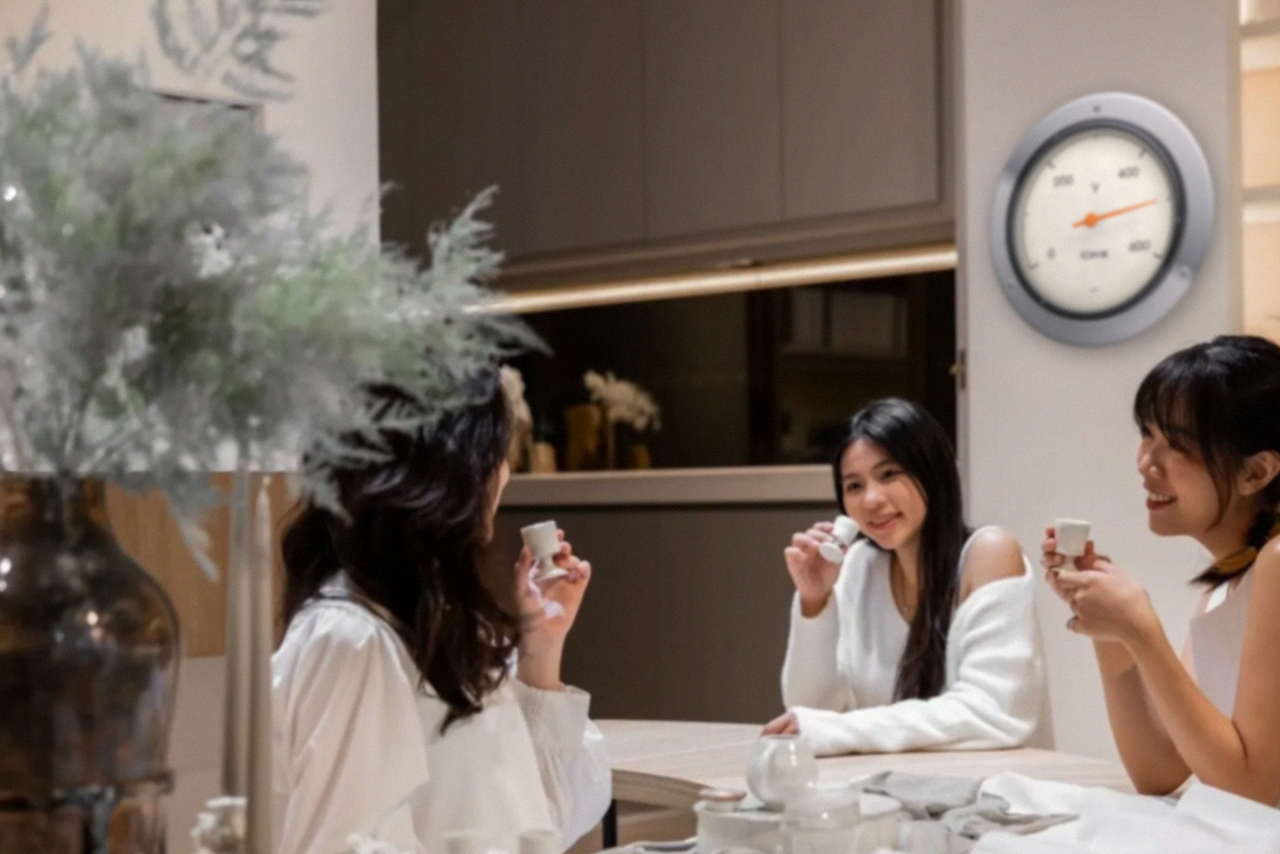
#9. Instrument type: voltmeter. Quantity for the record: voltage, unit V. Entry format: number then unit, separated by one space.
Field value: 500 V
